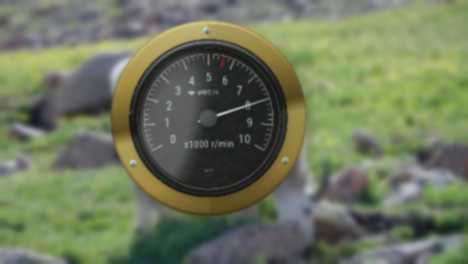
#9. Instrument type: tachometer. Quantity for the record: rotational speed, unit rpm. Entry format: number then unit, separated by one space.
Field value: 8000 rpm
